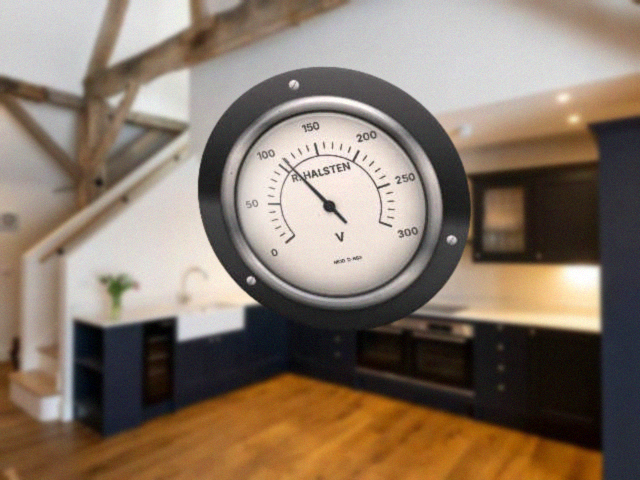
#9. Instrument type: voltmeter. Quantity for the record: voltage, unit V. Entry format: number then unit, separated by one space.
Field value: 110 V
